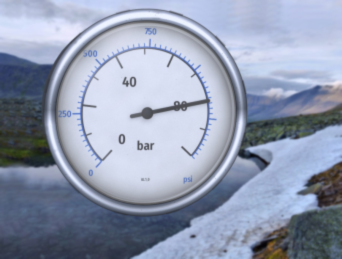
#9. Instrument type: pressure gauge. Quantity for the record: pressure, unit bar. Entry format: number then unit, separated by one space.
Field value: 80 bar
